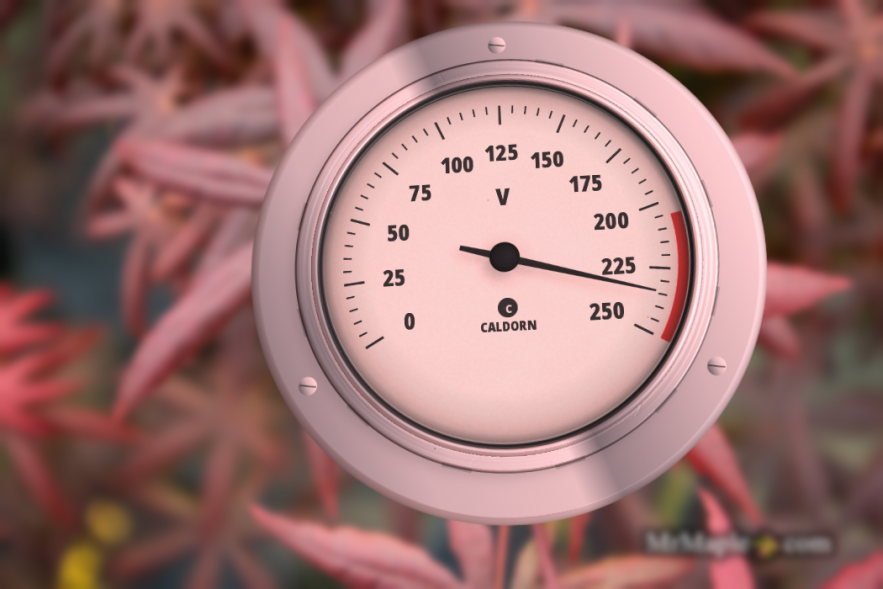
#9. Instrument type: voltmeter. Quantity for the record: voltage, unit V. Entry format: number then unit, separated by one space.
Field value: 235 V
